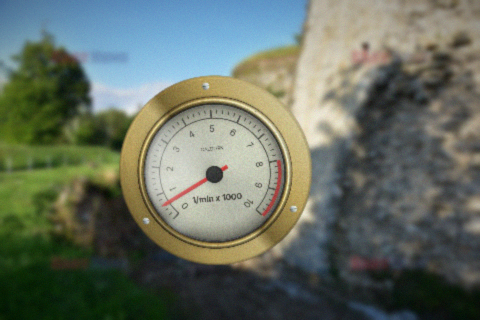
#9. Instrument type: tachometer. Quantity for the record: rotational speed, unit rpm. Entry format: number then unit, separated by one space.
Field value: 600 rpm
